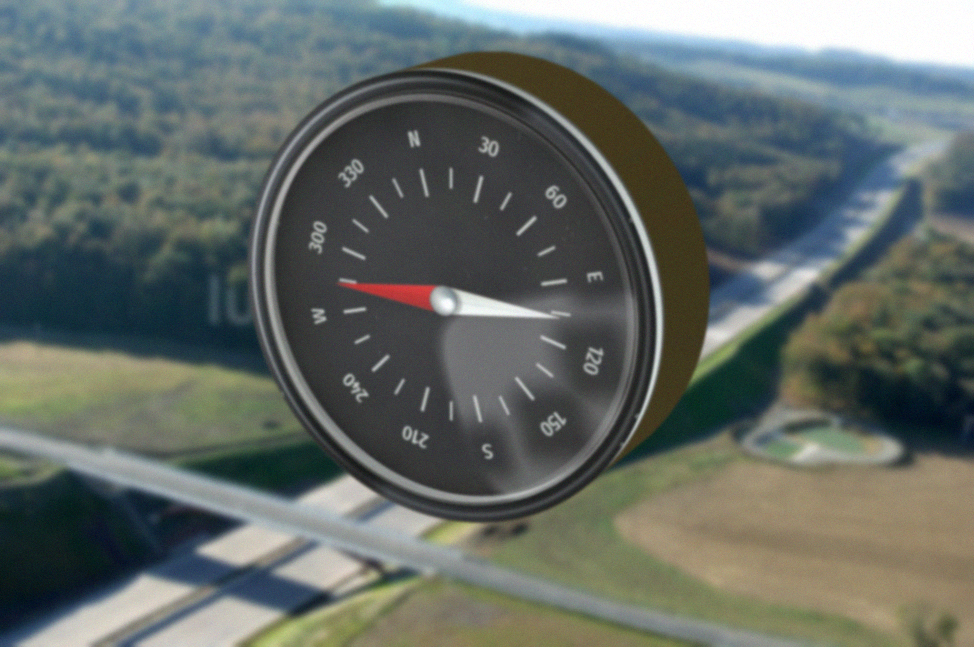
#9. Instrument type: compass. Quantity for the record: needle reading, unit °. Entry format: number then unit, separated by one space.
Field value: 285 °
